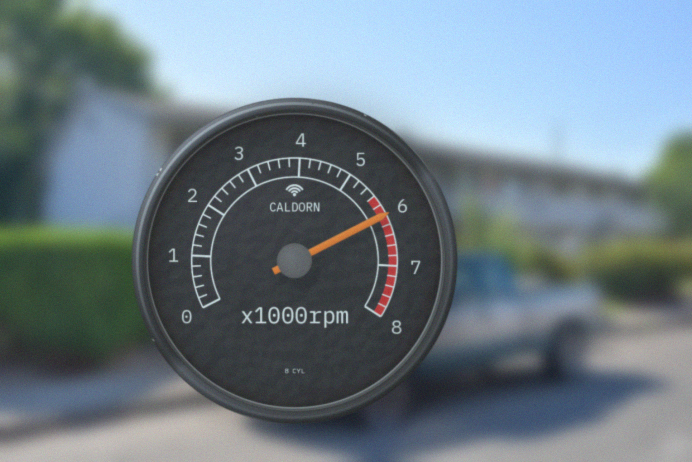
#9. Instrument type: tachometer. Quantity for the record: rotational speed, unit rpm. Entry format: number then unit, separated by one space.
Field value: 6000 rpm
